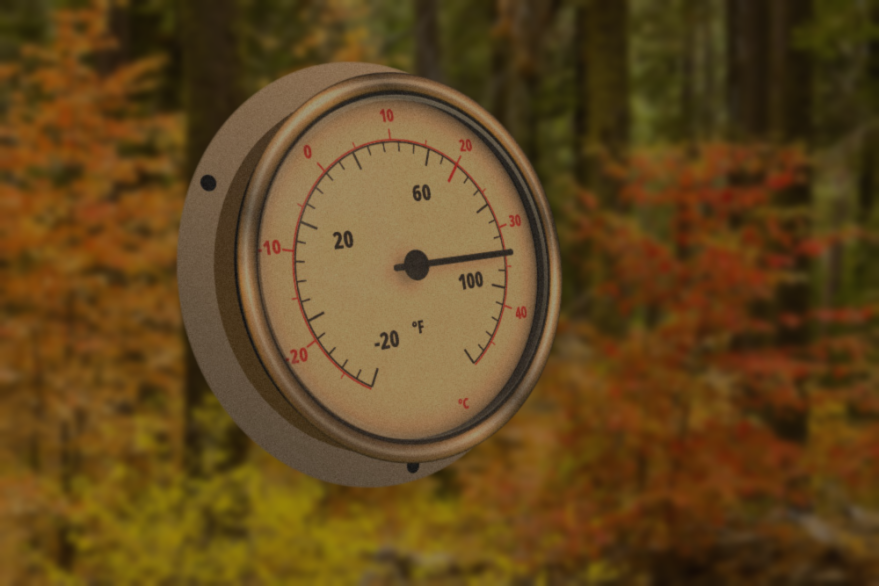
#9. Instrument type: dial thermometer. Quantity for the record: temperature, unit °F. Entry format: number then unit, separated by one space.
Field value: 92 °F
